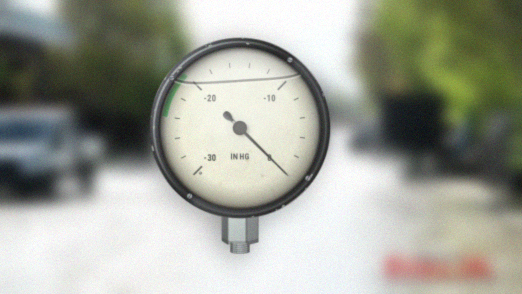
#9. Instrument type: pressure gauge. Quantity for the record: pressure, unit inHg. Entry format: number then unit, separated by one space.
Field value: 0 inHg
